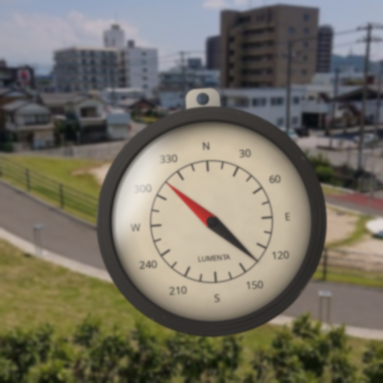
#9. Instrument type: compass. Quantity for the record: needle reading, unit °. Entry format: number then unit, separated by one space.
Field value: 315 °
